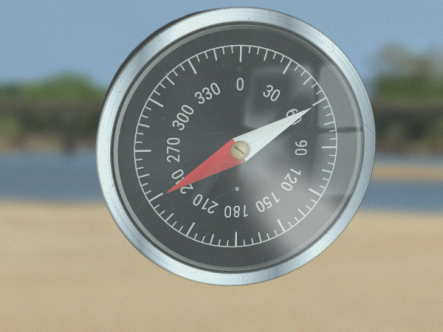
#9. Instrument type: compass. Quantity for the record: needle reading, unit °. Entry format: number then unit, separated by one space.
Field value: 240 °
